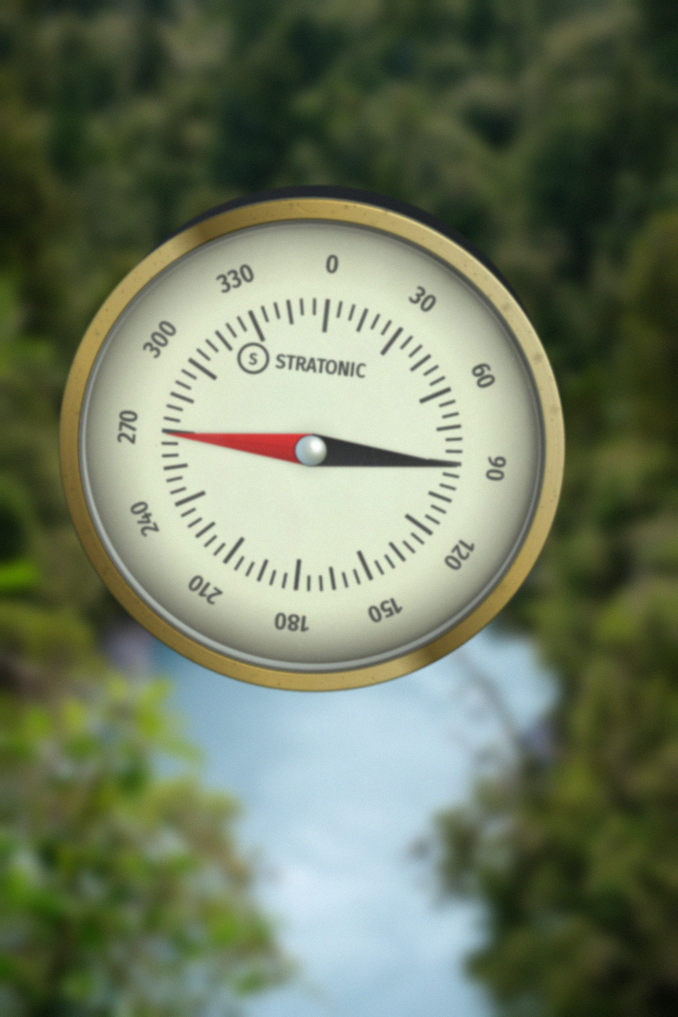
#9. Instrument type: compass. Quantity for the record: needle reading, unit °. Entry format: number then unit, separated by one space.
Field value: 270 °
